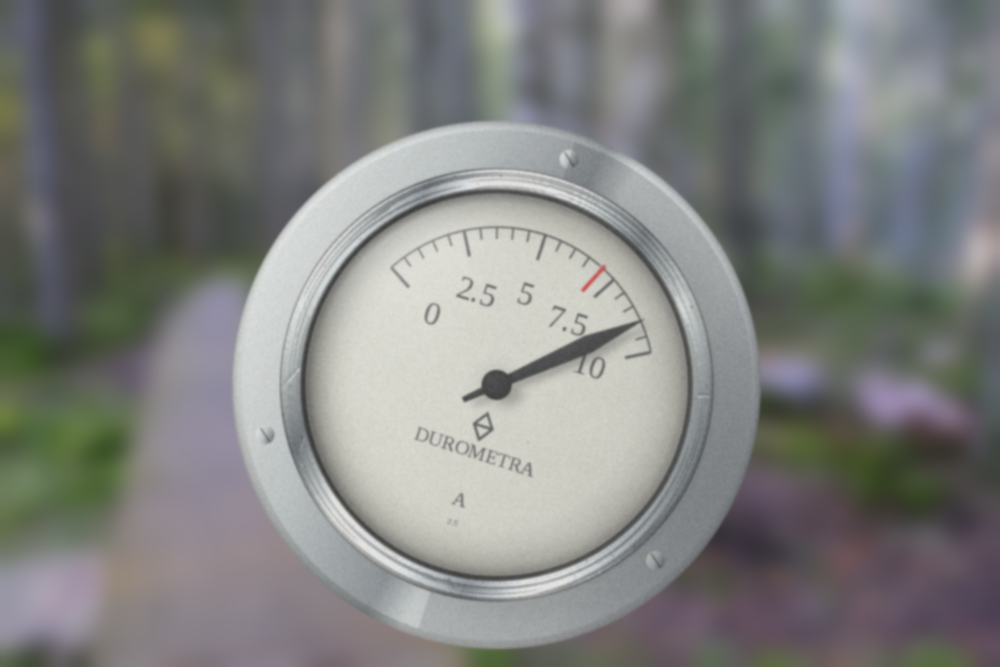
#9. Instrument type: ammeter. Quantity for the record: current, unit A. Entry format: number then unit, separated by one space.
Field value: 9 A
